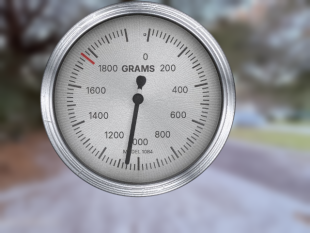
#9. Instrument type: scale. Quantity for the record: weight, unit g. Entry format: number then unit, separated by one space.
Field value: 1060 g
